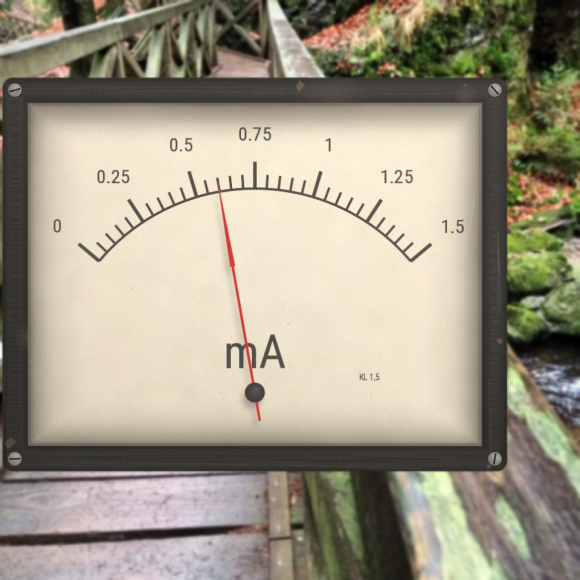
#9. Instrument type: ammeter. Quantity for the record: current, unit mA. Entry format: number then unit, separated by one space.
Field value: 0.6 mA
